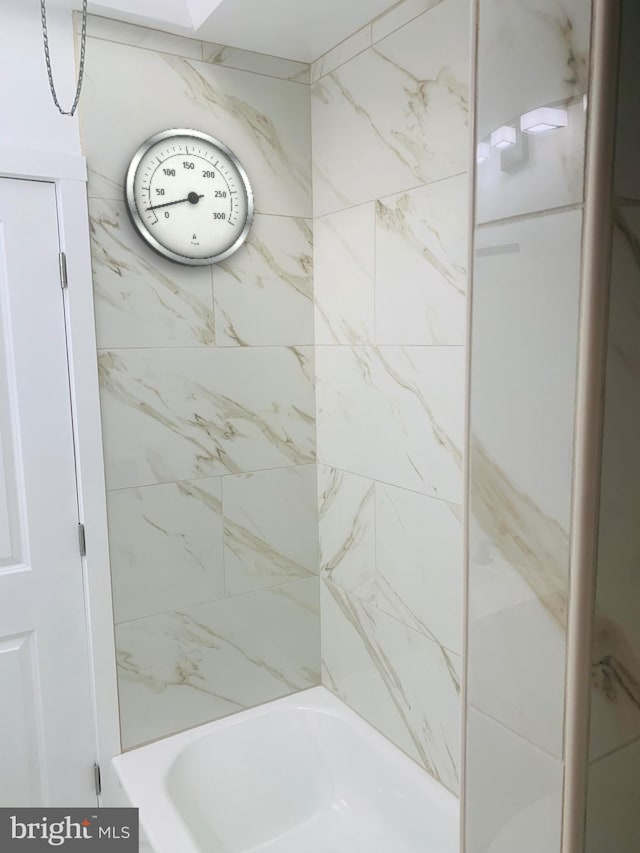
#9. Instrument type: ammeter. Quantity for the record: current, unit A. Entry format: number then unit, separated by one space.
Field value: 20 A
